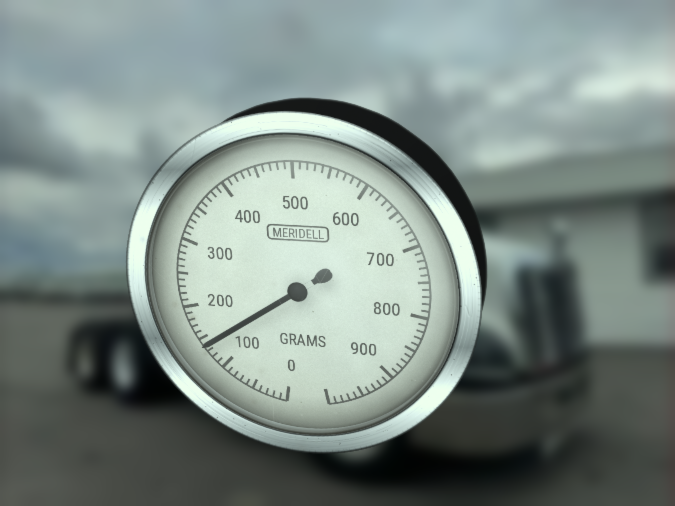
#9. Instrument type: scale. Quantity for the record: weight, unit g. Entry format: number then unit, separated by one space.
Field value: 140 g
